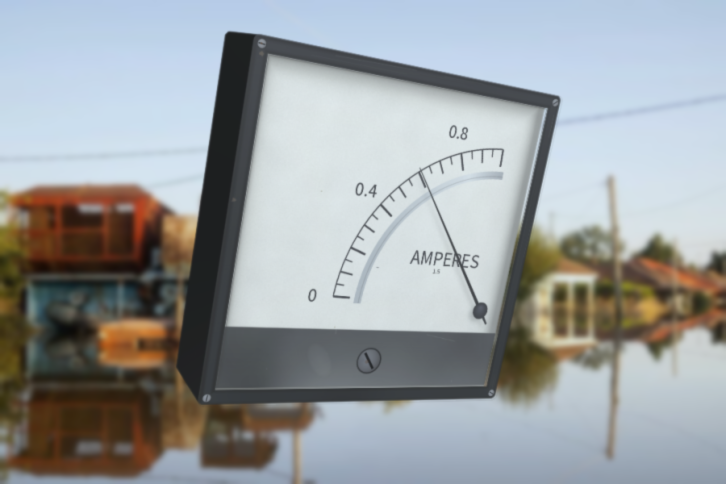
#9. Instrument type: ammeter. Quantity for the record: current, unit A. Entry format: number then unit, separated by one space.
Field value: 0.6 A
